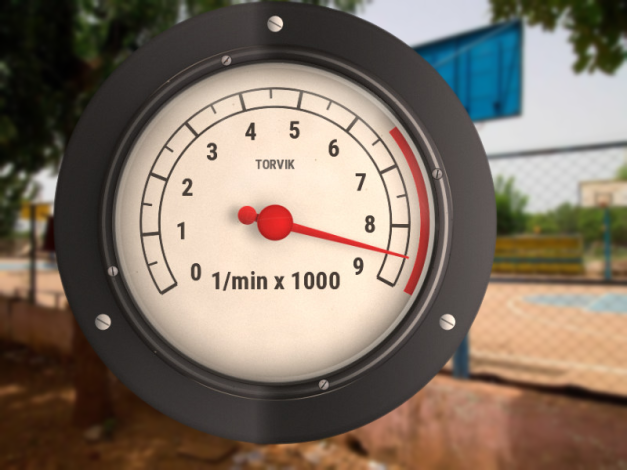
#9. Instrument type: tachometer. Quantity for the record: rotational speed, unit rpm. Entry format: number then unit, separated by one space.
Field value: 8500 rpm
